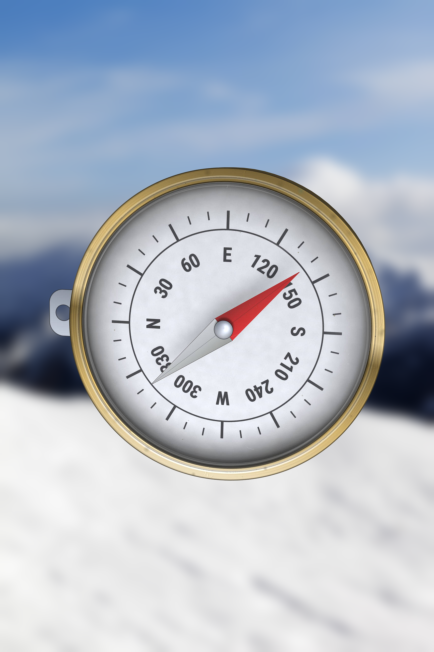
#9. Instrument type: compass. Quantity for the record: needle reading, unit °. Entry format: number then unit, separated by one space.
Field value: 140 °
